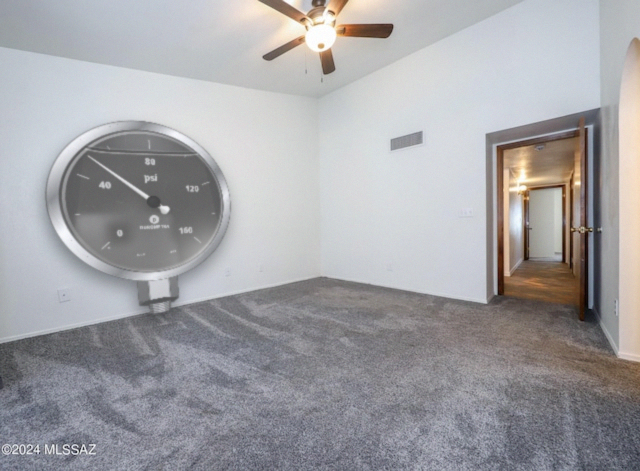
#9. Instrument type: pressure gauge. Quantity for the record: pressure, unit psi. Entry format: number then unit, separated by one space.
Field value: 50 psi
